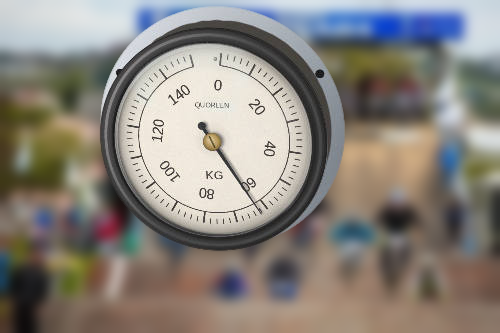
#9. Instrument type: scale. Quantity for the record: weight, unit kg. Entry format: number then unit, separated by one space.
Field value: 62 kg
